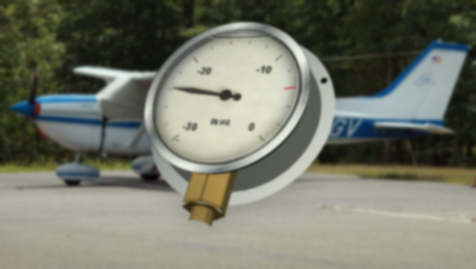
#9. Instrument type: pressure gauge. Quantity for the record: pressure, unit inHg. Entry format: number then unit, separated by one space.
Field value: -24 inHg
